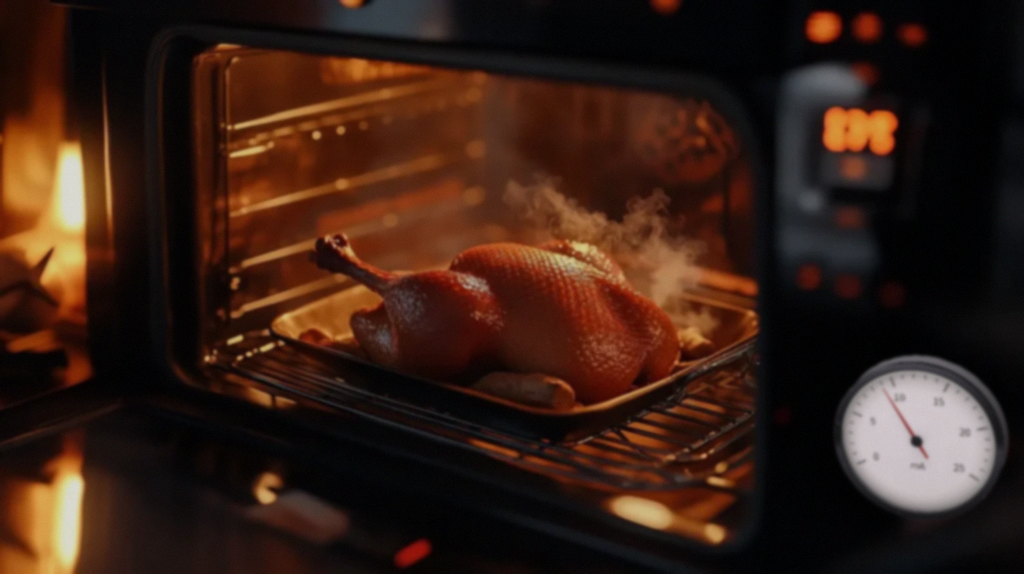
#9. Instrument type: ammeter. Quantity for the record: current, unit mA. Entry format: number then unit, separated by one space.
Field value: 9 mA
